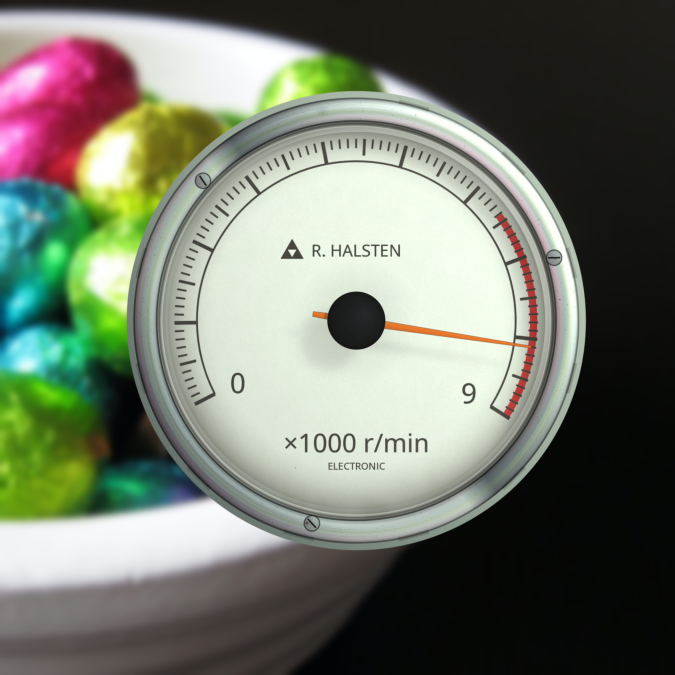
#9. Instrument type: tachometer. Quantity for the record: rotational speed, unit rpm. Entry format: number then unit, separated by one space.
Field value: 8100 rpm
